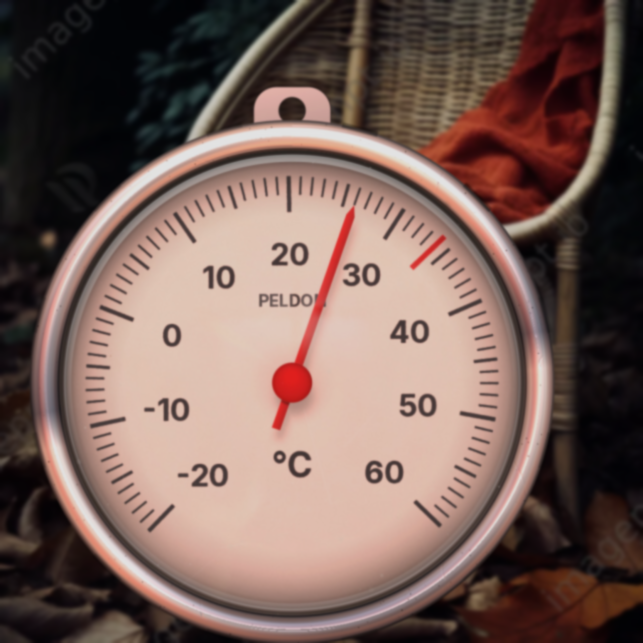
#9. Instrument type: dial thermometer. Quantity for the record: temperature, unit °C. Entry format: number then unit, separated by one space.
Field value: 26 °C
